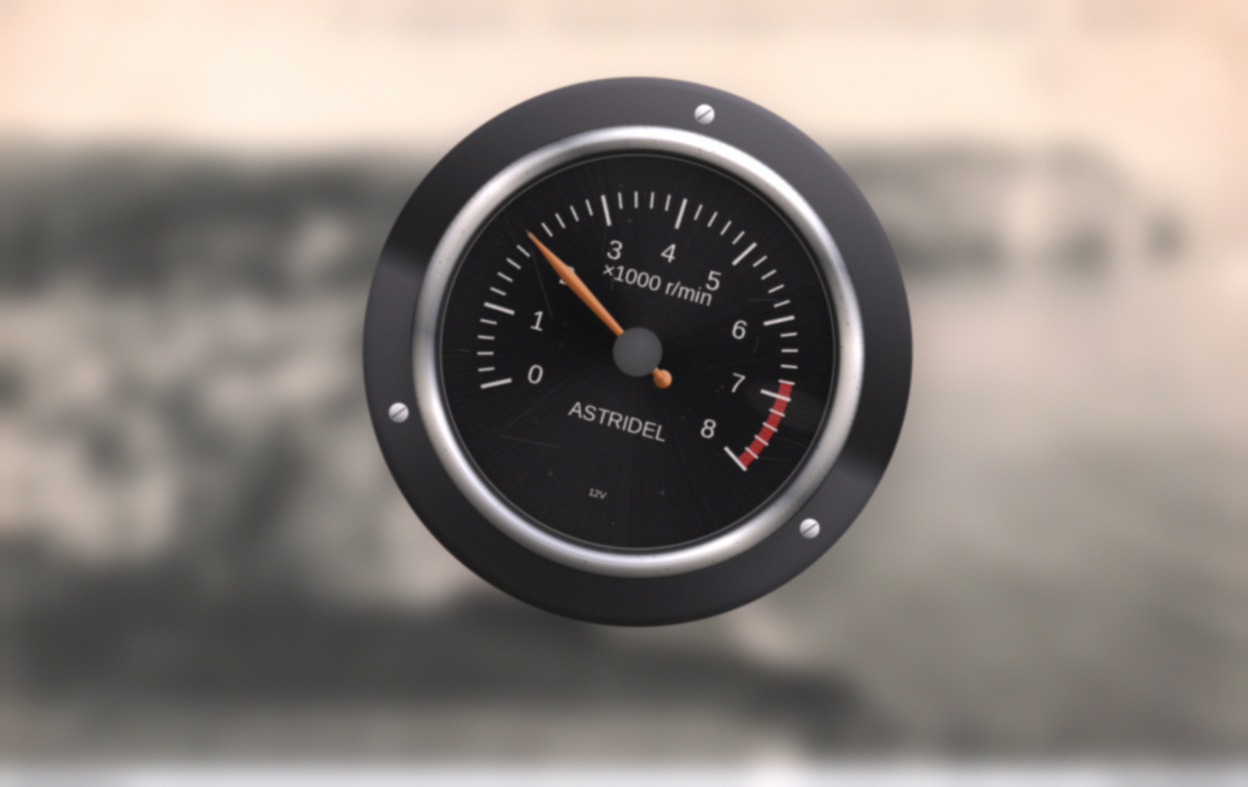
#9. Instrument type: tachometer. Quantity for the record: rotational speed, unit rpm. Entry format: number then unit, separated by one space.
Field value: 2000 rpm
